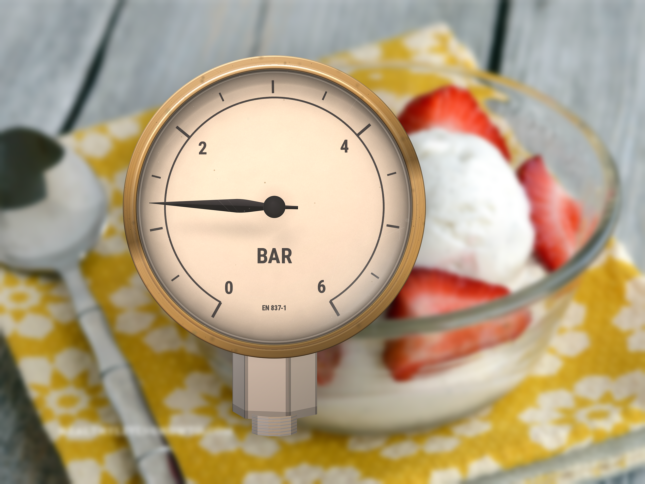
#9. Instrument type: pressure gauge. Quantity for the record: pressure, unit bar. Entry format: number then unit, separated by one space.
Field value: 1.25 bar
